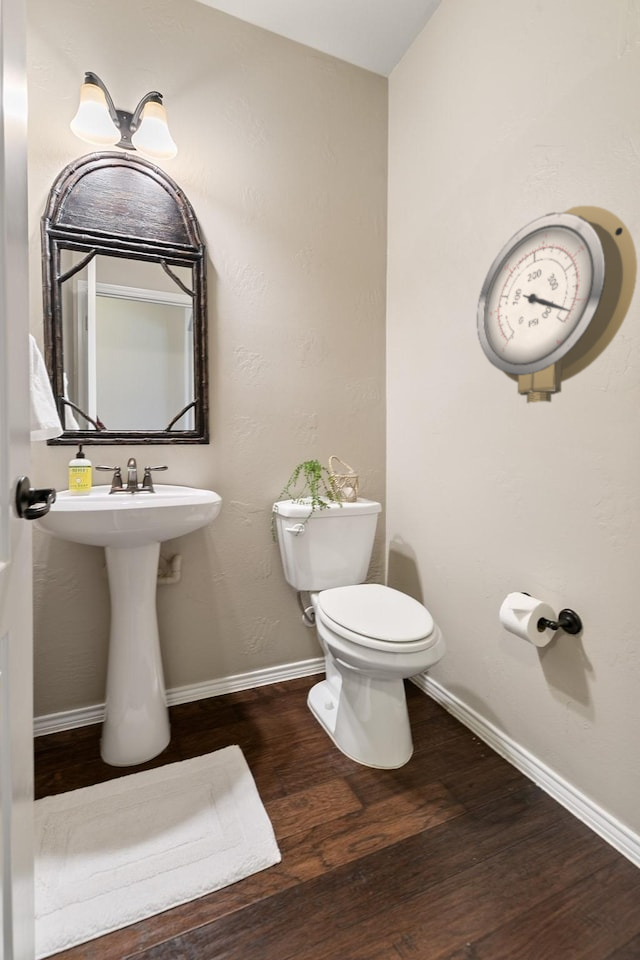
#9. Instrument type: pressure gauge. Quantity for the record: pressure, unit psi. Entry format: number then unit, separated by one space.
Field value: 380 psi
